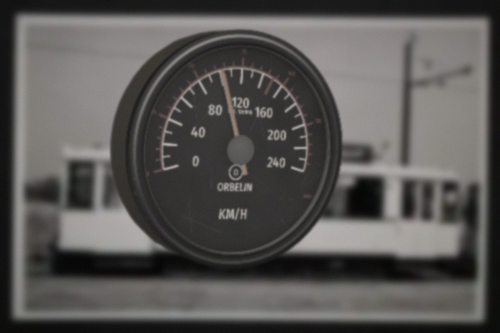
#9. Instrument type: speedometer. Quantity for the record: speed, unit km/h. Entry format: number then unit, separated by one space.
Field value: 100 km/h
